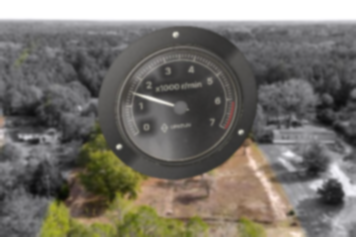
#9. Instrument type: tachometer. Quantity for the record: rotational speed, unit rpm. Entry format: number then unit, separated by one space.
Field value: 1500 rpm
